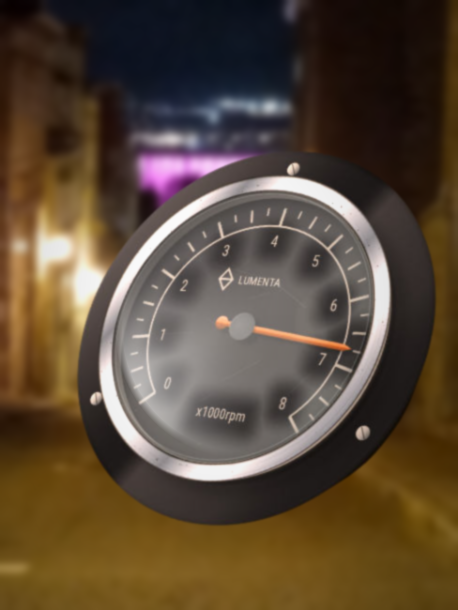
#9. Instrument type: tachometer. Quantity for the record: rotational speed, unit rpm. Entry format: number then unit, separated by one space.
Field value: 6750 rpm
